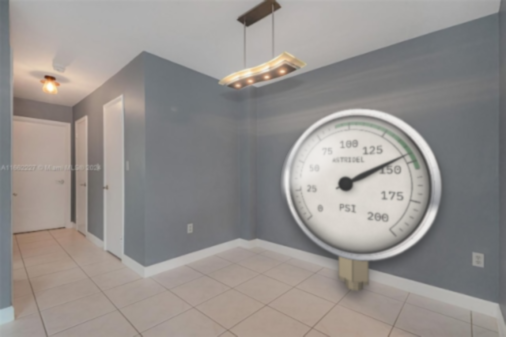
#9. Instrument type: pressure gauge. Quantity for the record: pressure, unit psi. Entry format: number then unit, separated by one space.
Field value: 145 psi
